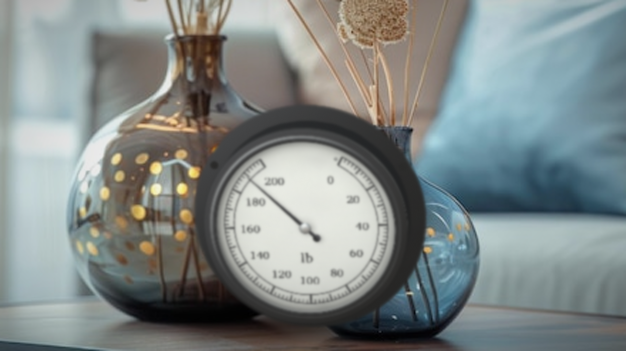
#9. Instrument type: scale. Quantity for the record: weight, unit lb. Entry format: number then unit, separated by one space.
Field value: 190 lb
